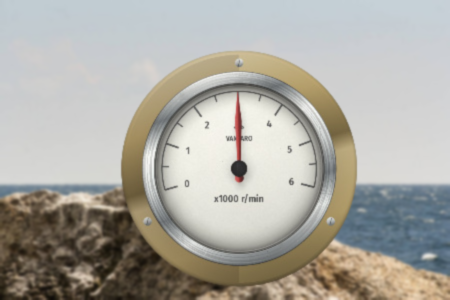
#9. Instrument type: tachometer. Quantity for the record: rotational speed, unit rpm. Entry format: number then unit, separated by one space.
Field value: 3000 rpm
